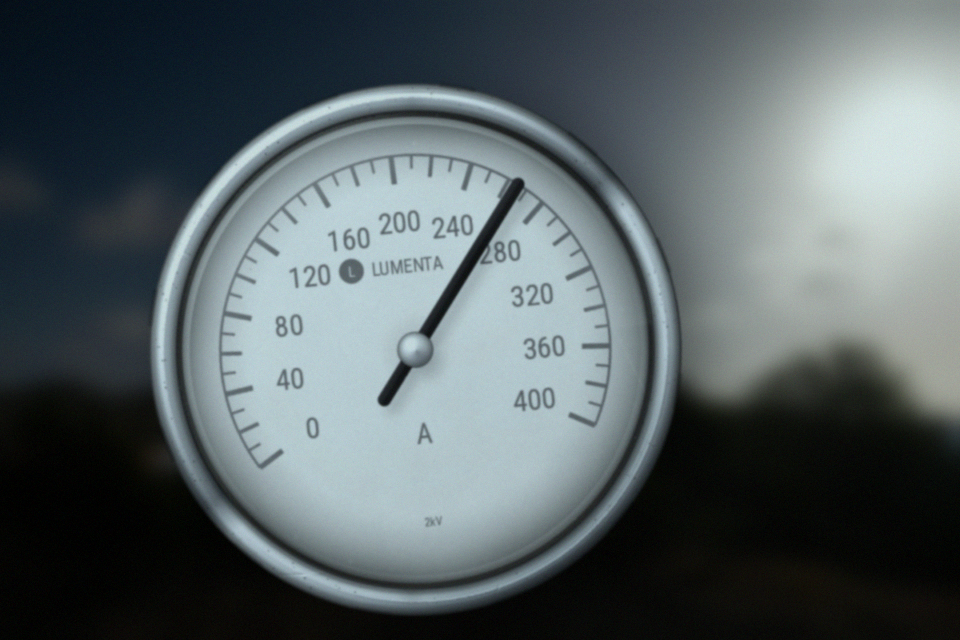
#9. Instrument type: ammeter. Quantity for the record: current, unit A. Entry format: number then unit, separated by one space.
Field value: 265 A
